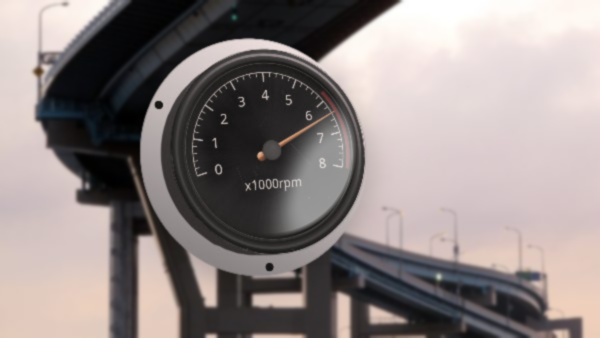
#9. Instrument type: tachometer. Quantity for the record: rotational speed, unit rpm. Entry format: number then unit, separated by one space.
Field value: 6400 rpm
